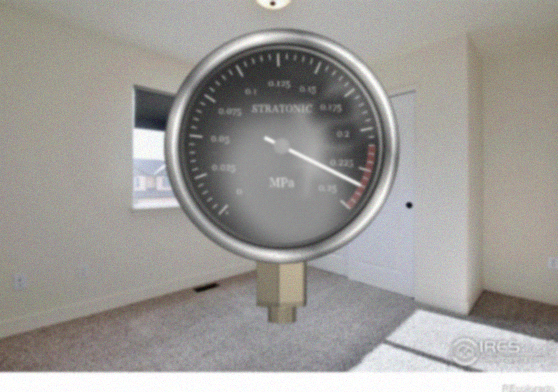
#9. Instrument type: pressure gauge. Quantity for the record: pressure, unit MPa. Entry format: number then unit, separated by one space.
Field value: 0.235 MPa
